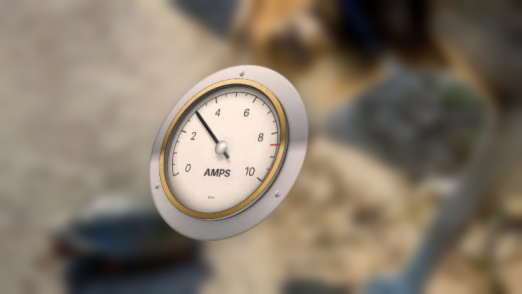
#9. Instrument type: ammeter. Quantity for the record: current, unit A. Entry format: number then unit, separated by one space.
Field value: 3 A
